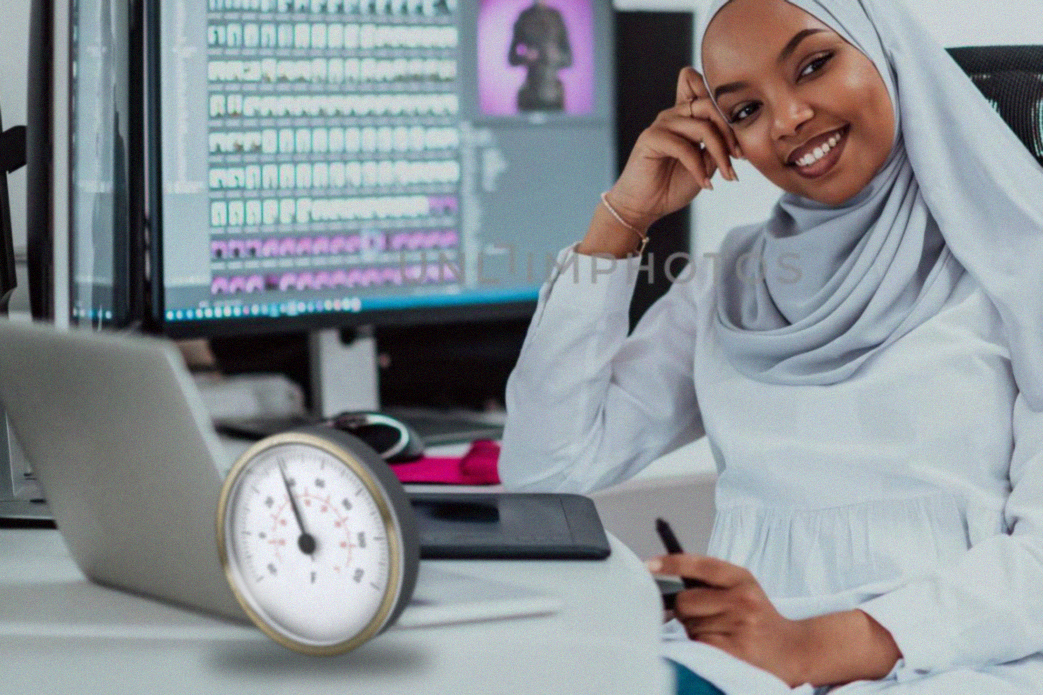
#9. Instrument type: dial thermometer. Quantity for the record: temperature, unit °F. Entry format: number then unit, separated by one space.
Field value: 40 °F
